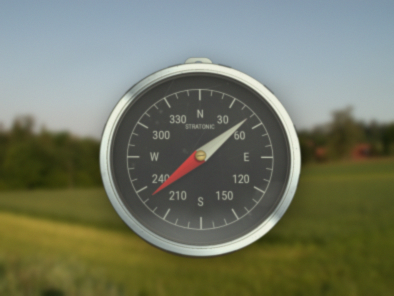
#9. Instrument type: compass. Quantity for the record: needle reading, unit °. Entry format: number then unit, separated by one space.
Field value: 230 °
